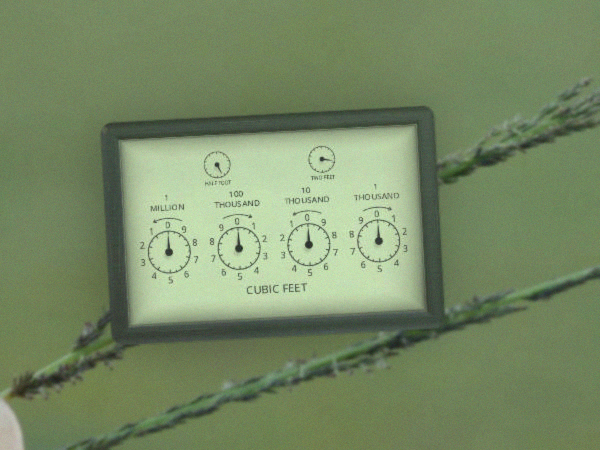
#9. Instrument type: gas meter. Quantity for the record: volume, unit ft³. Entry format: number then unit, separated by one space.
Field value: 0 ft³
